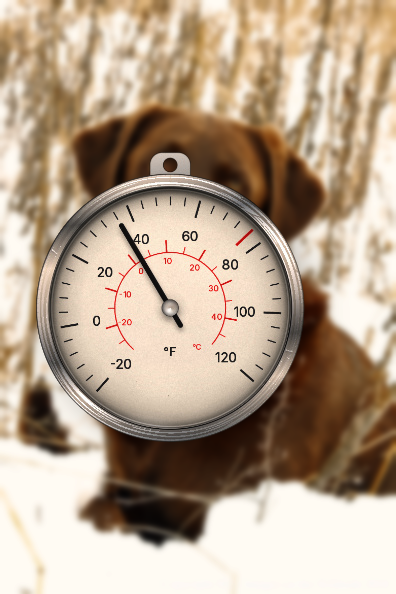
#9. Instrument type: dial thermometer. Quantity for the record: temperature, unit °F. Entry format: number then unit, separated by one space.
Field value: 36 °F
